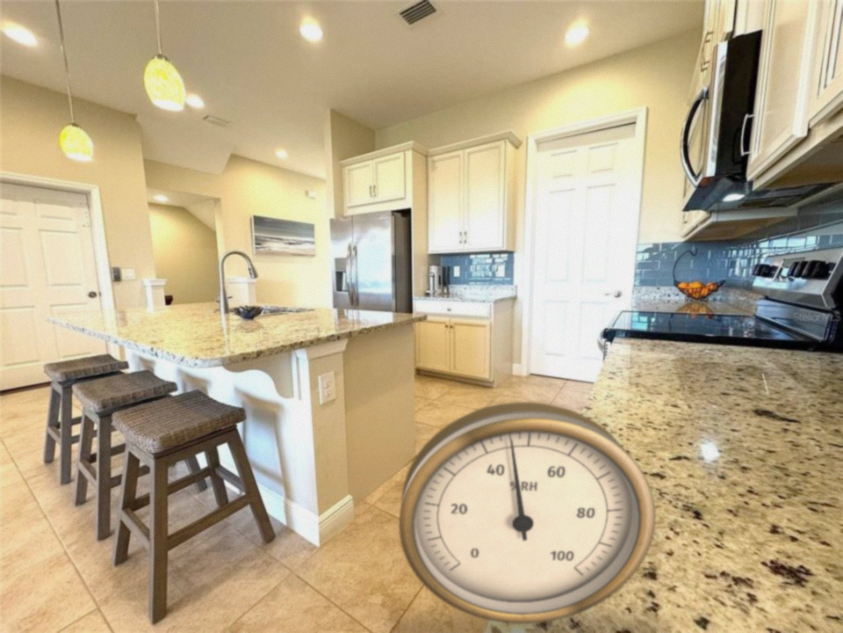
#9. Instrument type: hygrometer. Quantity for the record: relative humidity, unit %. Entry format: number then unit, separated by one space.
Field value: 46 %
